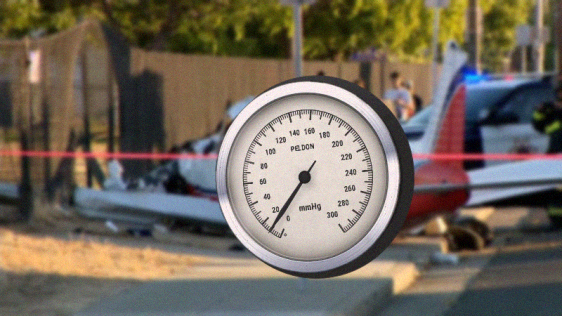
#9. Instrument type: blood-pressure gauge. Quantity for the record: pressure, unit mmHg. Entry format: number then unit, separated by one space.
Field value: 10 mmHg
